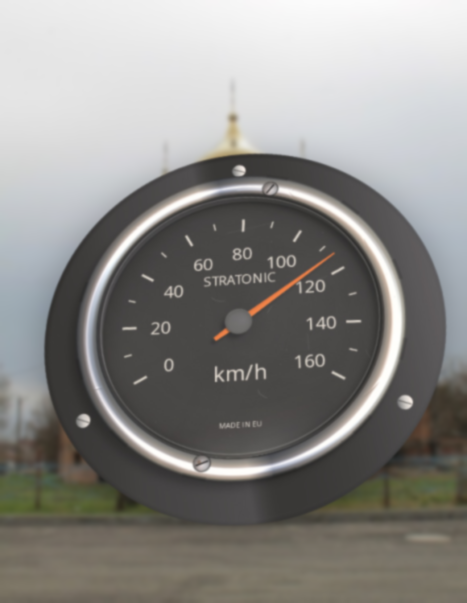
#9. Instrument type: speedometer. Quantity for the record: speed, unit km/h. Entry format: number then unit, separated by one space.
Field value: 115 km/h
